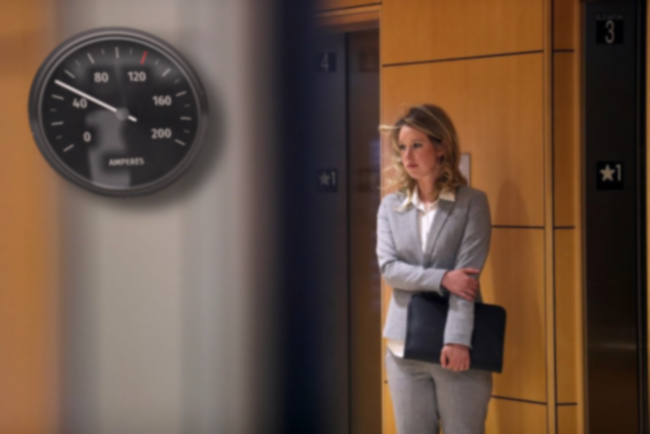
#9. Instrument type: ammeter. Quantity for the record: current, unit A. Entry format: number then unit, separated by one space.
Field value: 50 A
